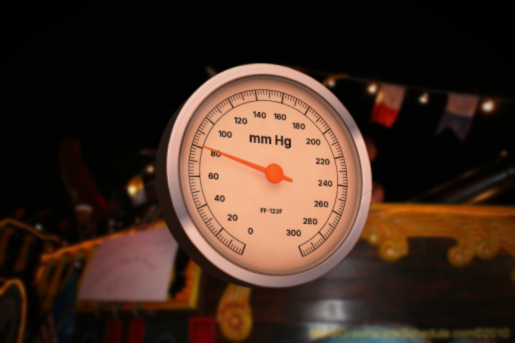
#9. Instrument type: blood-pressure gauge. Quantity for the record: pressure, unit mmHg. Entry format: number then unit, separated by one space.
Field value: 80 mmHg
